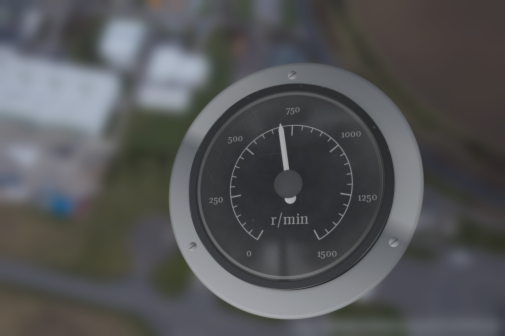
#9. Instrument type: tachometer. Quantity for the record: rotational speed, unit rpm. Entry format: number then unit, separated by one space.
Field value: 700 rpm
